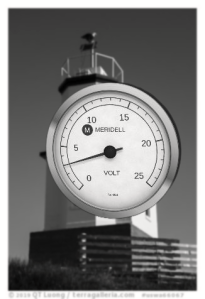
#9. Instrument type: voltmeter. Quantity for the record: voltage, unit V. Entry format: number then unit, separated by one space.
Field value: 3 V
